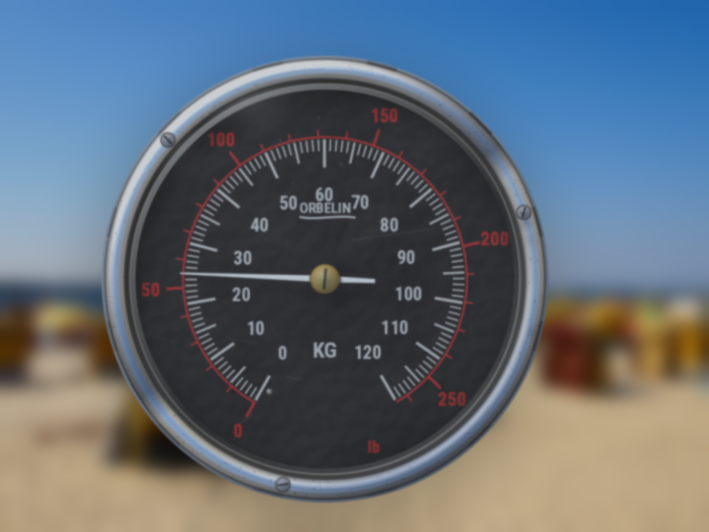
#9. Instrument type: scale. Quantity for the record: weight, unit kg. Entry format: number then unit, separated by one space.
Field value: 25 kg
